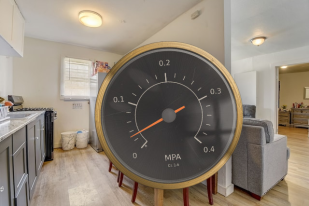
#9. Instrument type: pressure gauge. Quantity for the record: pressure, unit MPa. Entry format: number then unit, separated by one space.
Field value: 0.03 MPa
